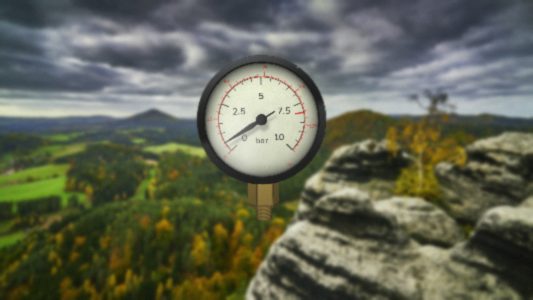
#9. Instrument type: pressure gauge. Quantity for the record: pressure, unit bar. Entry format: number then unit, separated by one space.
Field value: 0.5 bar
